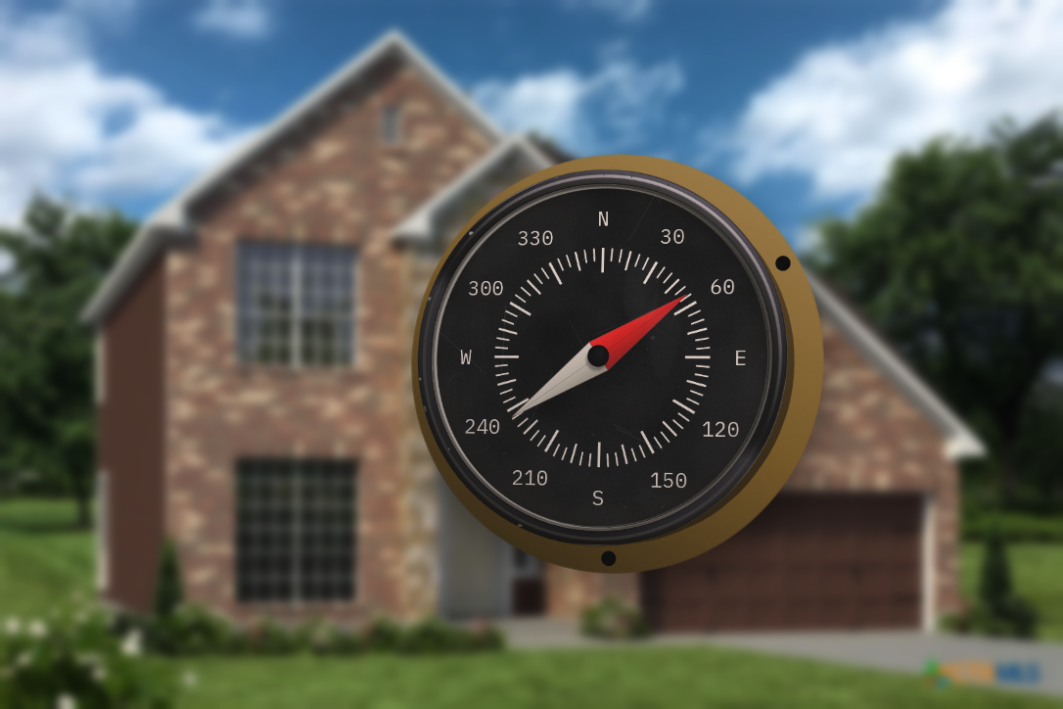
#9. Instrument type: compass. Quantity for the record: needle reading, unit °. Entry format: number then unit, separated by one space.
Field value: 55 °
